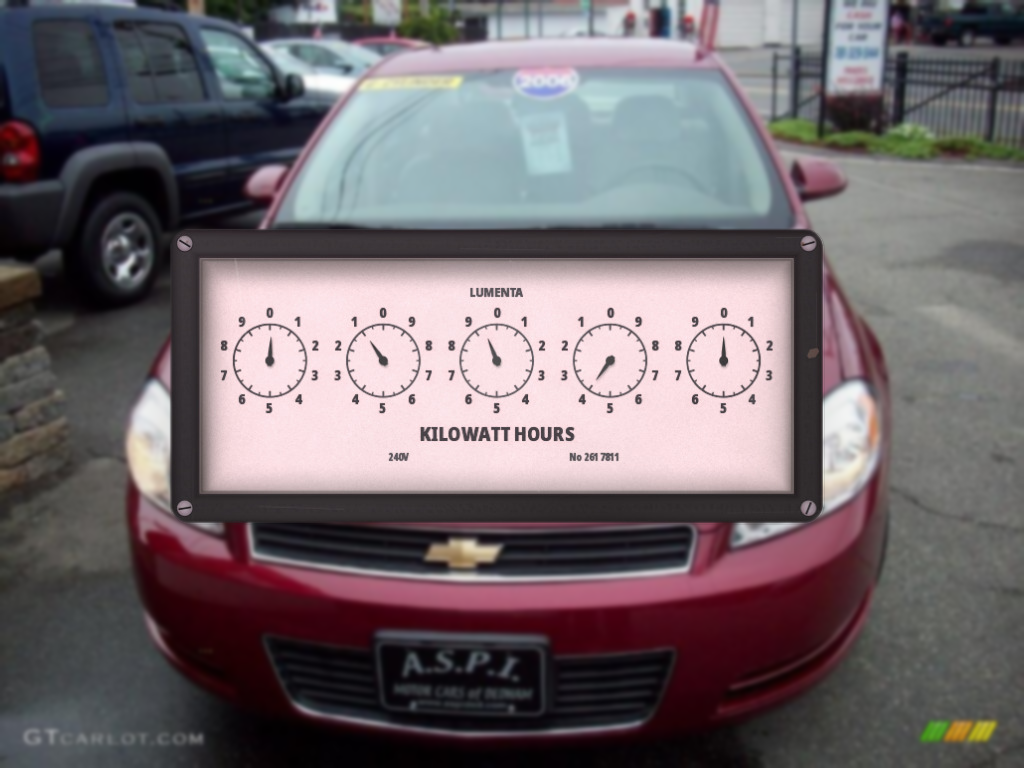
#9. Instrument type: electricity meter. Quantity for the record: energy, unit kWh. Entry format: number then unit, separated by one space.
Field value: 940 kWh
